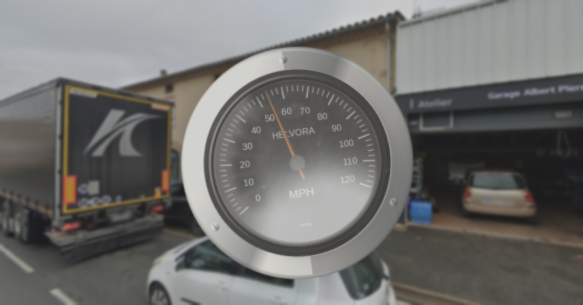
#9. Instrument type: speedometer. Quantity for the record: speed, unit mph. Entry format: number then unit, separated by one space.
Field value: 54 mph
